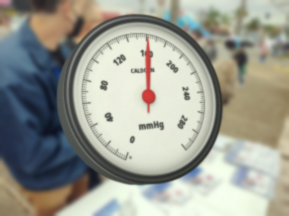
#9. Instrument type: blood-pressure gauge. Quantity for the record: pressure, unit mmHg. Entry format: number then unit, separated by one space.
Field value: 160 mmHg
